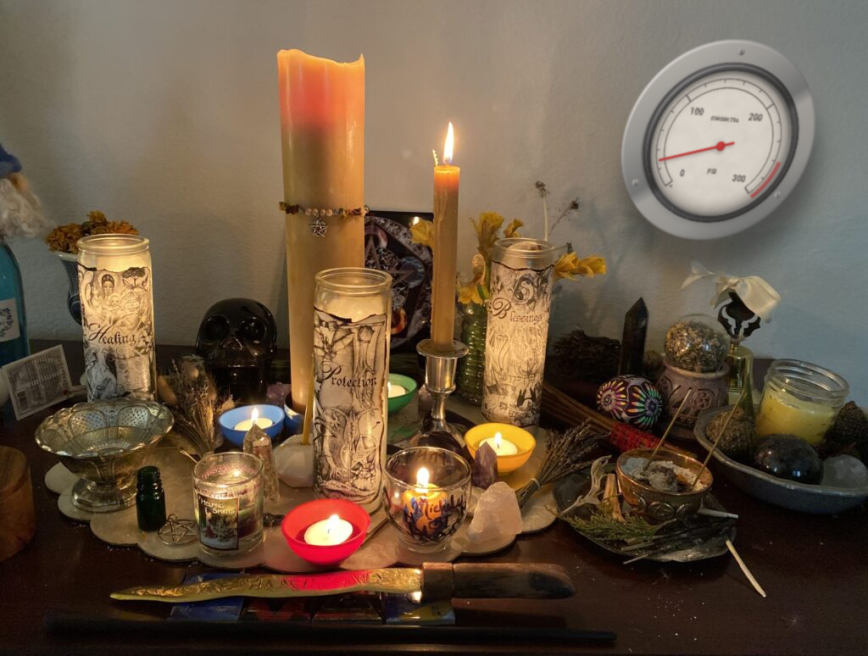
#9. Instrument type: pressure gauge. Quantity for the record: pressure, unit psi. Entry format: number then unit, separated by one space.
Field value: 30 psi
